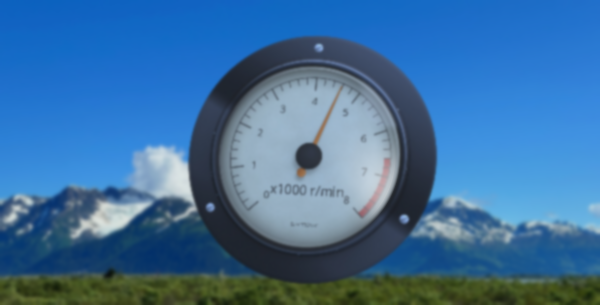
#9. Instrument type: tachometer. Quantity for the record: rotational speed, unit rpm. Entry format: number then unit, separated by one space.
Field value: 4600 rpm
